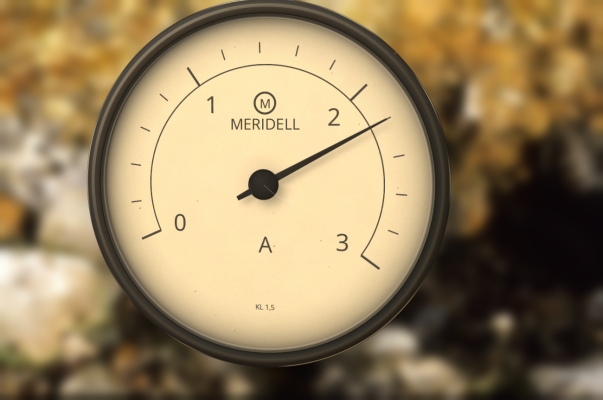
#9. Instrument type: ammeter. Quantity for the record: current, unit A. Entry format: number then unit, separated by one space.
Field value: 2.2 A
